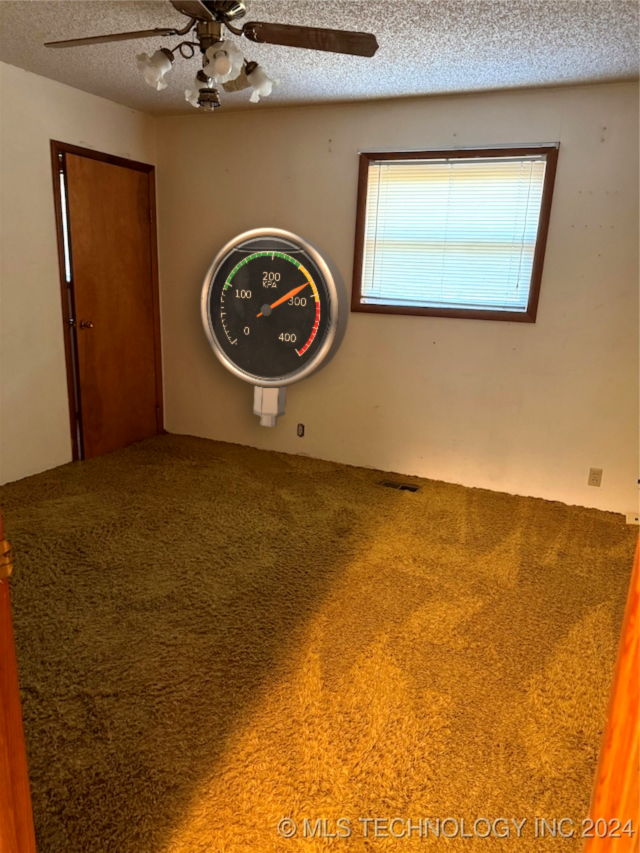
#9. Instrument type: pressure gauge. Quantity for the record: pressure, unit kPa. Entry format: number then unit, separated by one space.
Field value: 280 kPa
